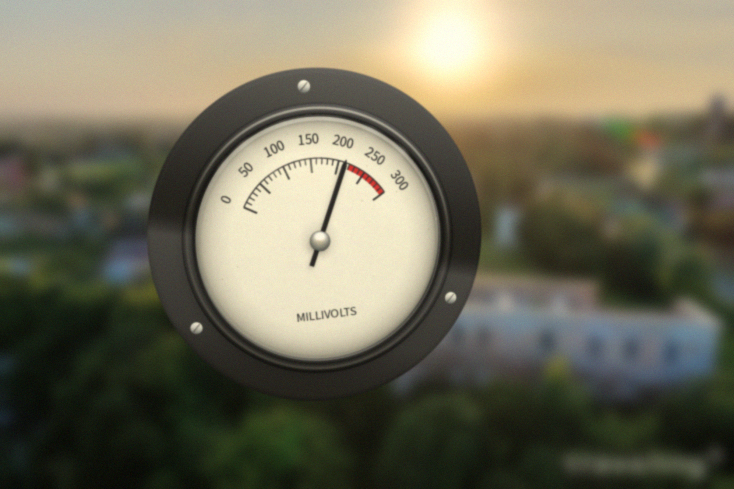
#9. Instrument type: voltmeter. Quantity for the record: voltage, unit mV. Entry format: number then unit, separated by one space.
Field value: 210 mV
